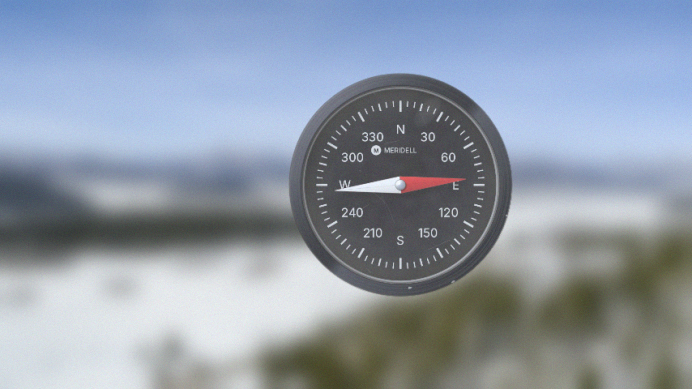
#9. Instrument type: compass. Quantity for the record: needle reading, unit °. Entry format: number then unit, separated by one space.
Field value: 85 °
